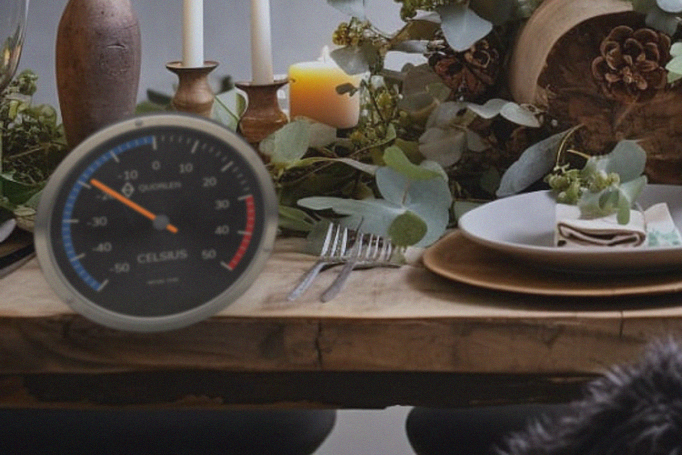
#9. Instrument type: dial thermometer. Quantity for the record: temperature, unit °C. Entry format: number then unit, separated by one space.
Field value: -18 °C
